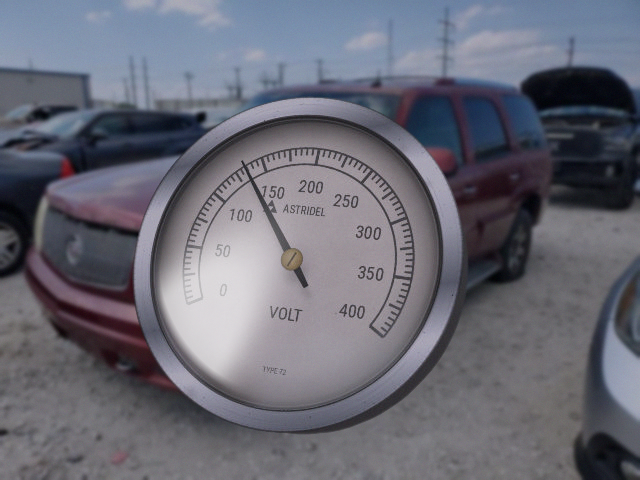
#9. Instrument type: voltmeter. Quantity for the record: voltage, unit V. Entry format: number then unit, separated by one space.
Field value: 135 V
